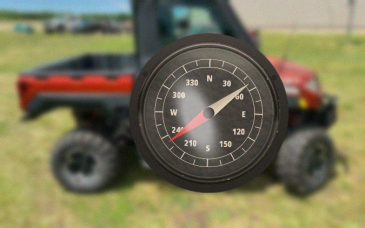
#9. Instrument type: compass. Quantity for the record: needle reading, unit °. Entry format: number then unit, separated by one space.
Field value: 232.5 °
